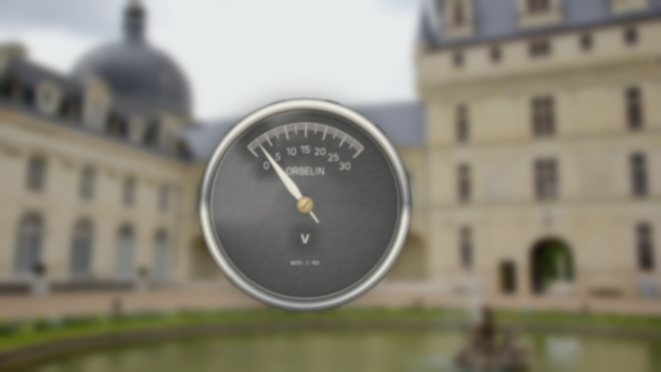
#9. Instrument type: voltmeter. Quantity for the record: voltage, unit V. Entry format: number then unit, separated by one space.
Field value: 2.5 V
